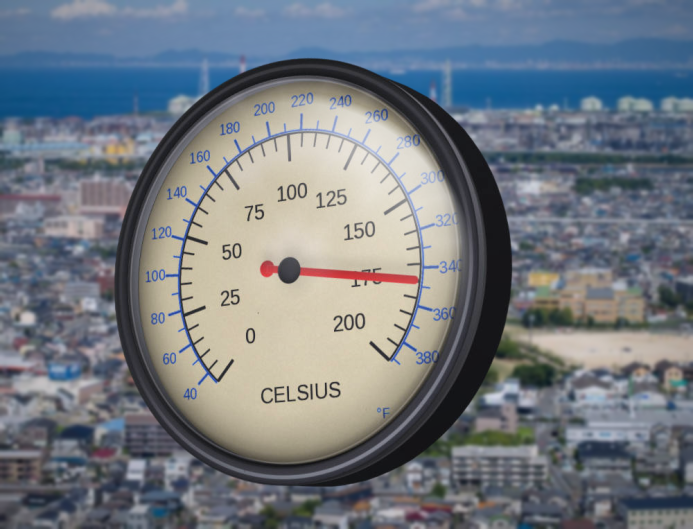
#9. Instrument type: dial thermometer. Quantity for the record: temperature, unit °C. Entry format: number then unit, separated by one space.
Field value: 175 °C
